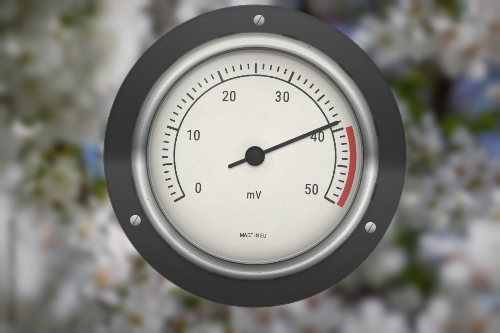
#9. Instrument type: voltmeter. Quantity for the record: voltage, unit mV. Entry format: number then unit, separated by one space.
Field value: 39 mV
